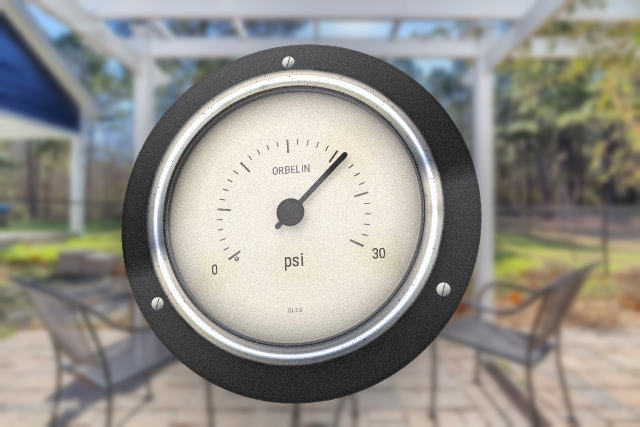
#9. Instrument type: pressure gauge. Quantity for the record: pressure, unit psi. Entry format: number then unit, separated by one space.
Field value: 21 psi
